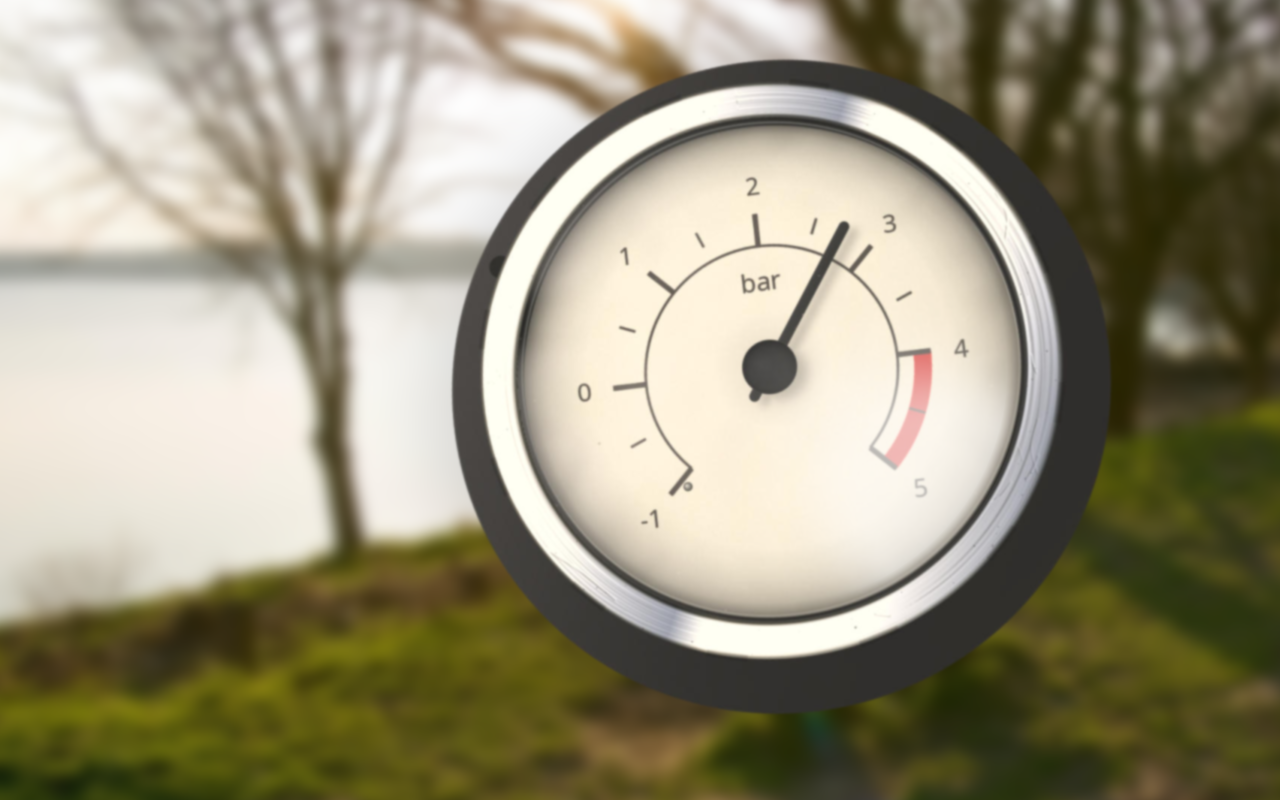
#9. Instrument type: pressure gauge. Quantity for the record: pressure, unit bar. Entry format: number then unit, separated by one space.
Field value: 2.75 bar
